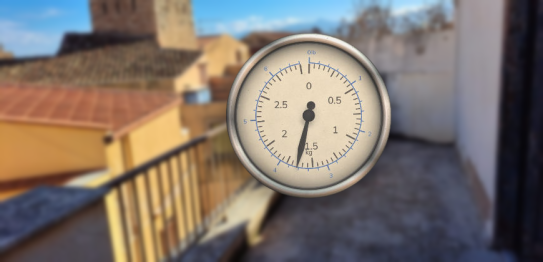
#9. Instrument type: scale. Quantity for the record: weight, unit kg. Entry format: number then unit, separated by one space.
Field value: 1.65 kg
